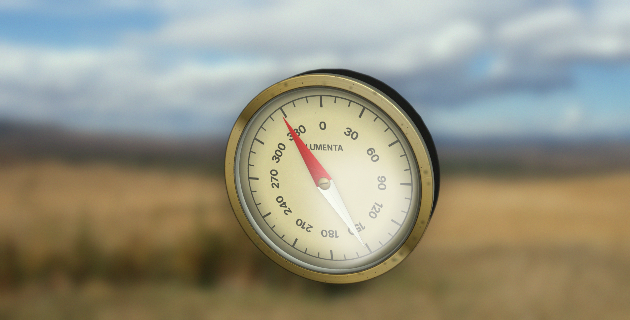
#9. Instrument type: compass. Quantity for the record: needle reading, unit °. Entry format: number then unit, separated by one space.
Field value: 330 °
